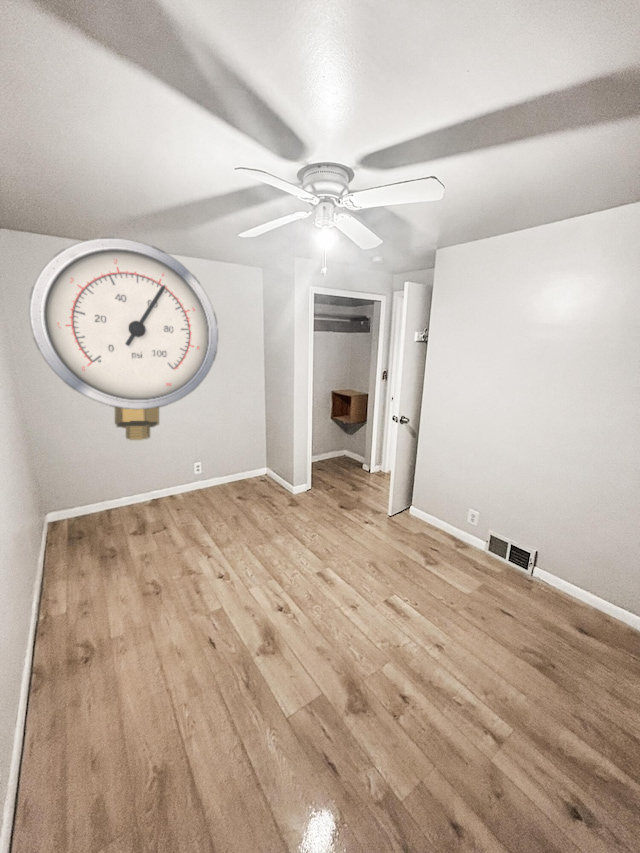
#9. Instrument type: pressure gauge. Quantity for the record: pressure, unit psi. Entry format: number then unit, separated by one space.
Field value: 60 psi
